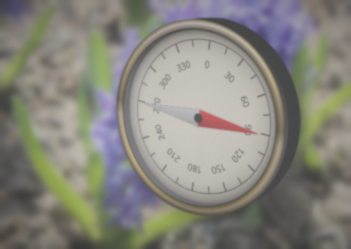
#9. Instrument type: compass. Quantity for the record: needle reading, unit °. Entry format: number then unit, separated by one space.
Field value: 90 °
